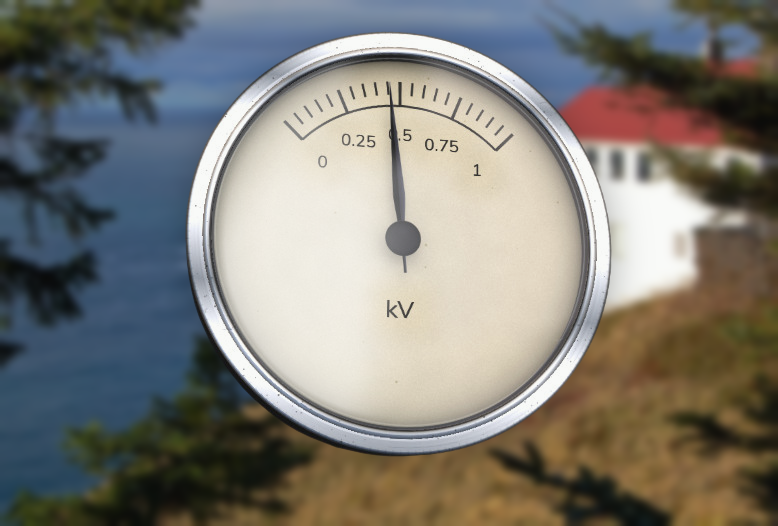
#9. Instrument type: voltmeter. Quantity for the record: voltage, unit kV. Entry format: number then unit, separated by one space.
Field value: 0.45 kV
